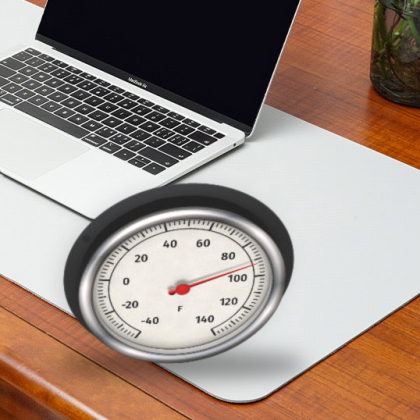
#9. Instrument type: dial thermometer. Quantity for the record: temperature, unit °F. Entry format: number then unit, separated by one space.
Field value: 90 °F
